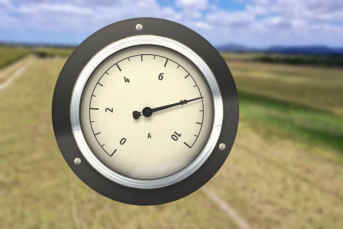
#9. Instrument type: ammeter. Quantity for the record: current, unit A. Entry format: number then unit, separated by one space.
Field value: 8 A
